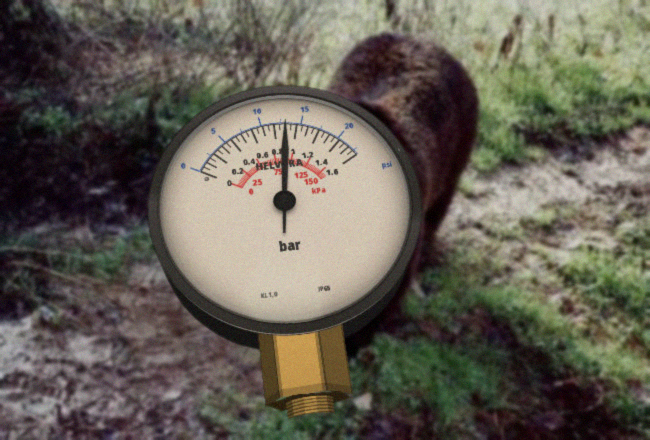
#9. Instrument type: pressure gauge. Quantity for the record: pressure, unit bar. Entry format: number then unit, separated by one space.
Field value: 0.9 bar
